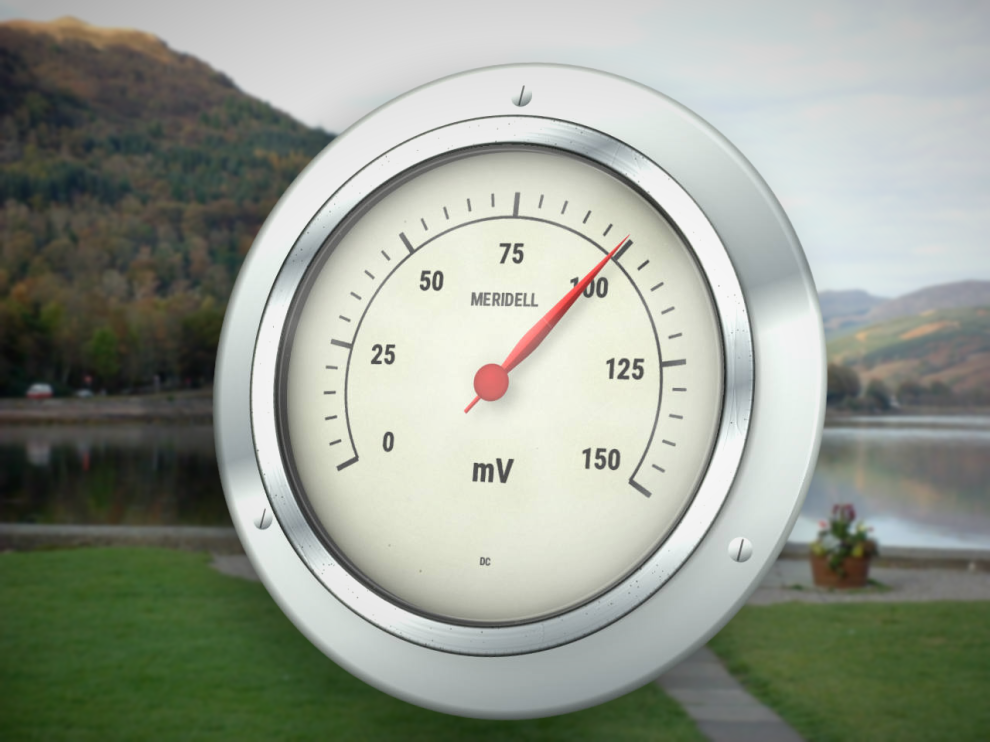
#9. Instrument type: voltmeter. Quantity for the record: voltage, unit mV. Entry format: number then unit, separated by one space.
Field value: 100 mV
